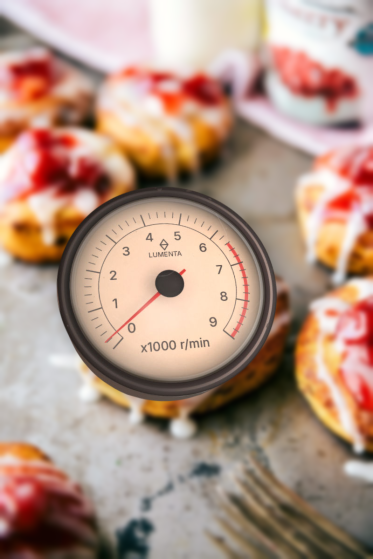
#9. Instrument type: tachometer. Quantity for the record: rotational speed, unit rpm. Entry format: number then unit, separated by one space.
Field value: 200 rpm
